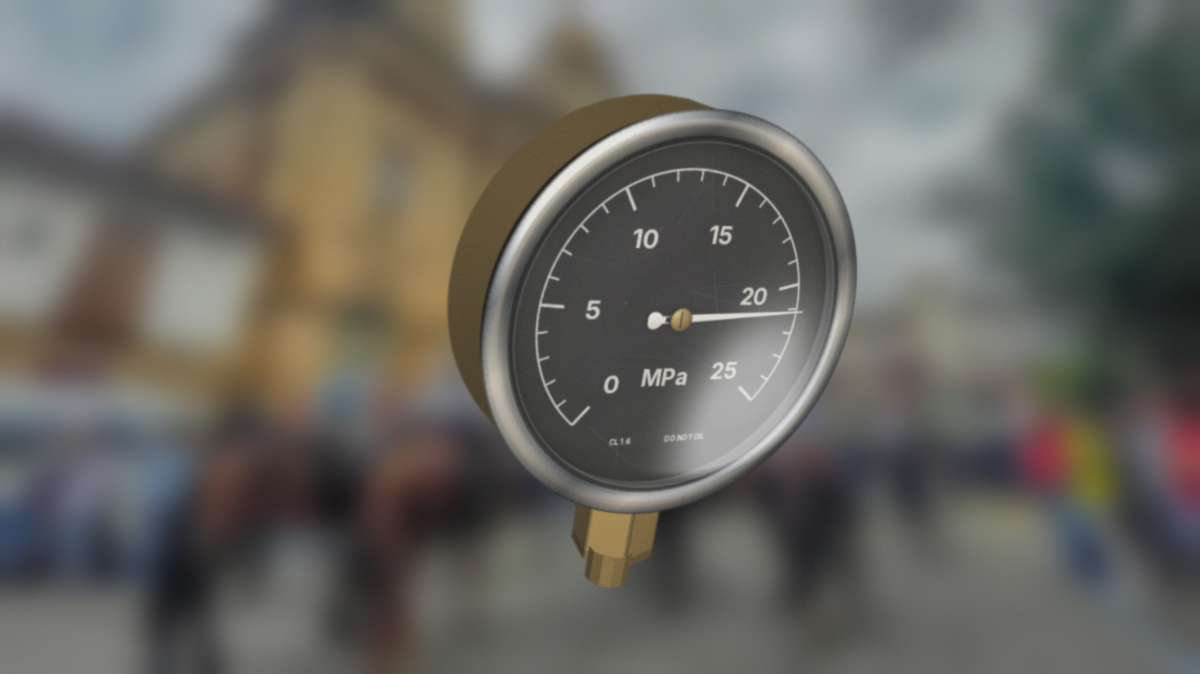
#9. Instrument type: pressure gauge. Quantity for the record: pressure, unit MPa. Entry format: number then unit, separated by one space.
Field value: 21 MPa
